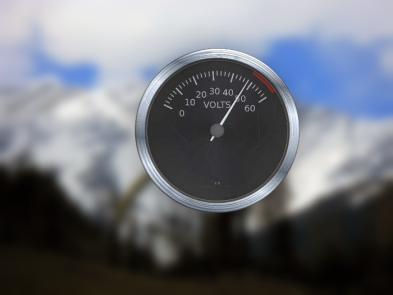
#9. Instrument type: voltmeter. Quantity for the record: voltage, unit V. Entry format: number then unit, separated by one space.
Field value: 48 V
